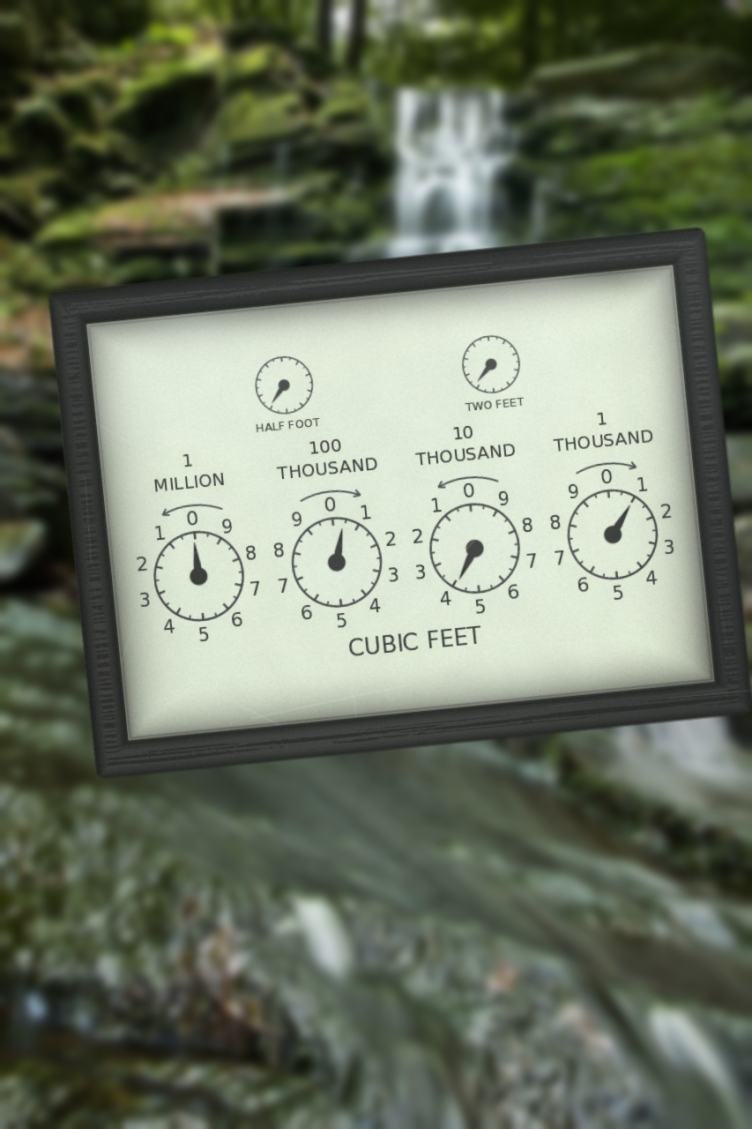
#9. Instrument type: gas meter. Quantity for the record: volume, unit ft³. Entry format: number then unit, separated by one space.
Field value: 4100 ft³
